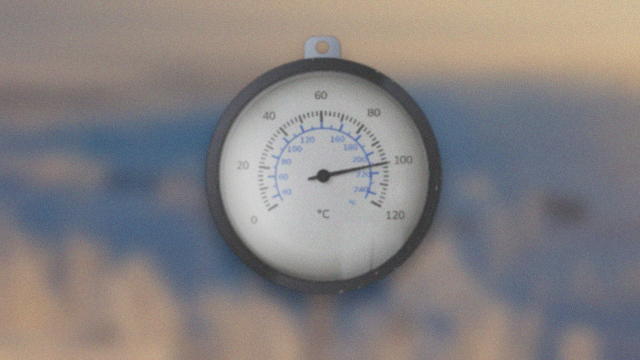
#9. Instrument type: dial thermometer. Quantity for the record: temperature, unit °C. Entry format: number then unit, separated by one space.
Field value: 100 °C
